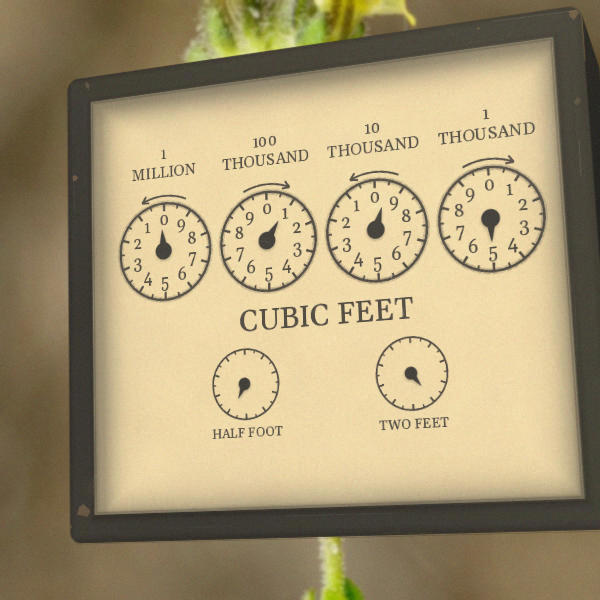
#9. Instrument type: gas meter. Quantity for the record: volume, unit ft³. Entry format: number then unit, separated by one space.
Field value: 9500 ft³
